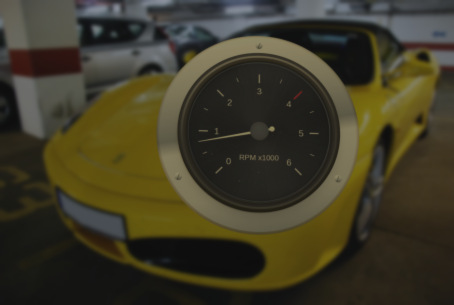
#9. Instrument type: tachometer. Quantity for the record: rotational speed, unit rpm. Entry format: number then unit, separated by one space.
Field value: 750 rpm
